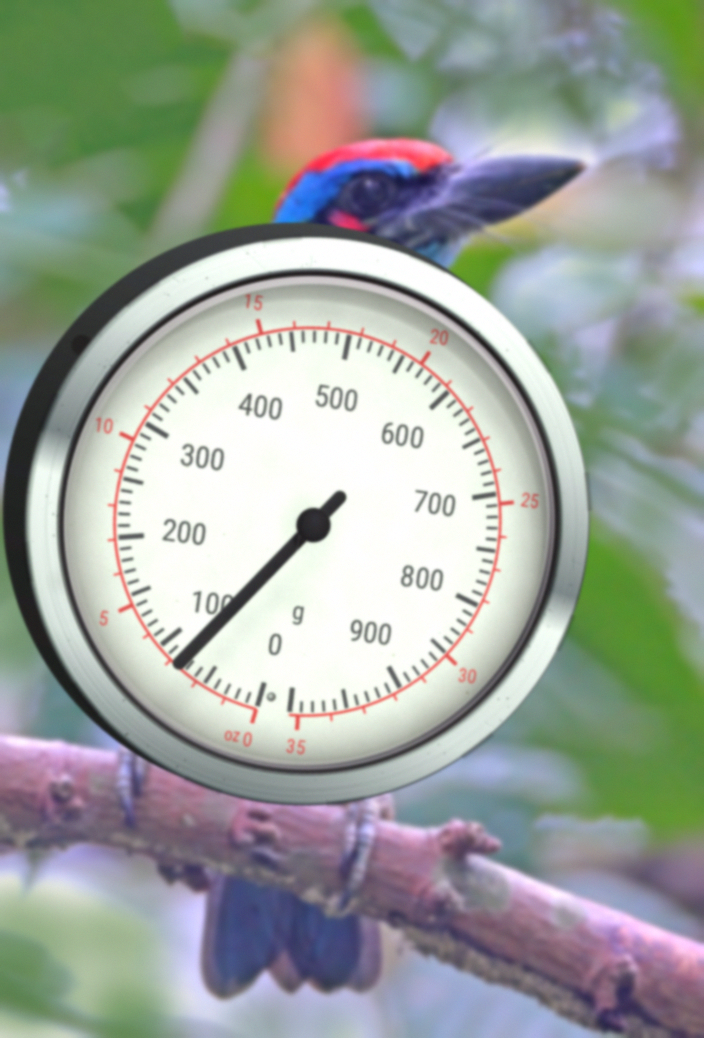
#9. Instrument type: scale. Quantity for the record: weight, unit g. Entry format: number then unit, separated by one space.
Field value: 80 g
